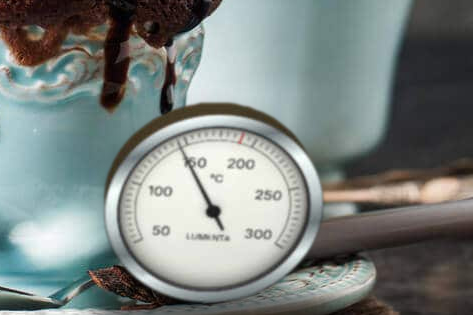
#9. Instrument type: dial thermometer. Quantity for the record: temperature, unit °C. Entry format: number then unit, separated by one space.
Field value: 145 °C
